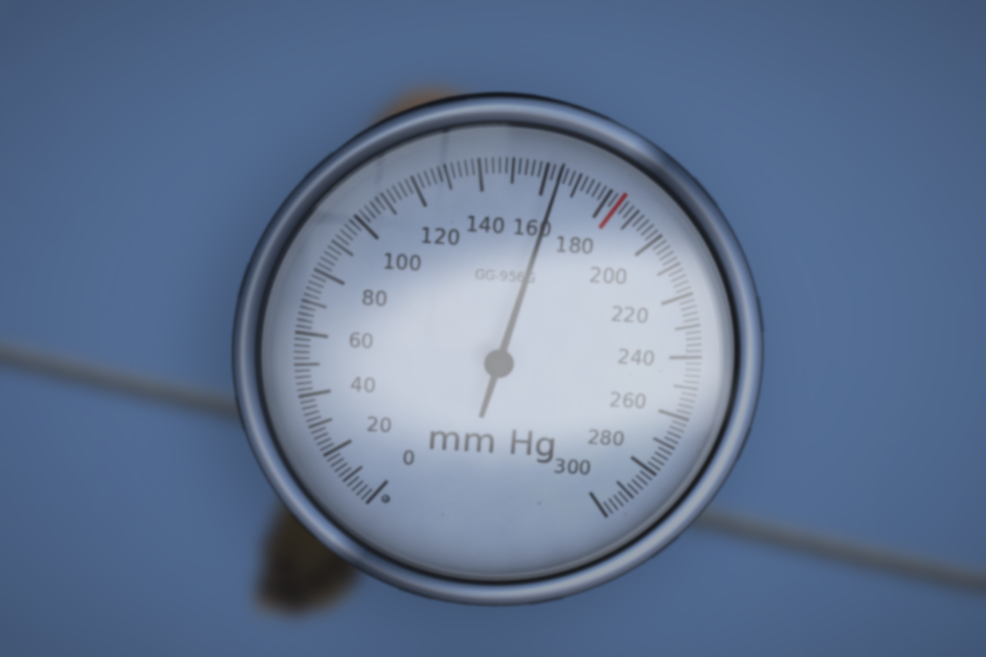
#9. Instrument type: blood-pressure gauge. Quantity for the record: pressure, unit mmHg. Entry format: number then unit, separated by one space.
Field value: 164 mmHg
